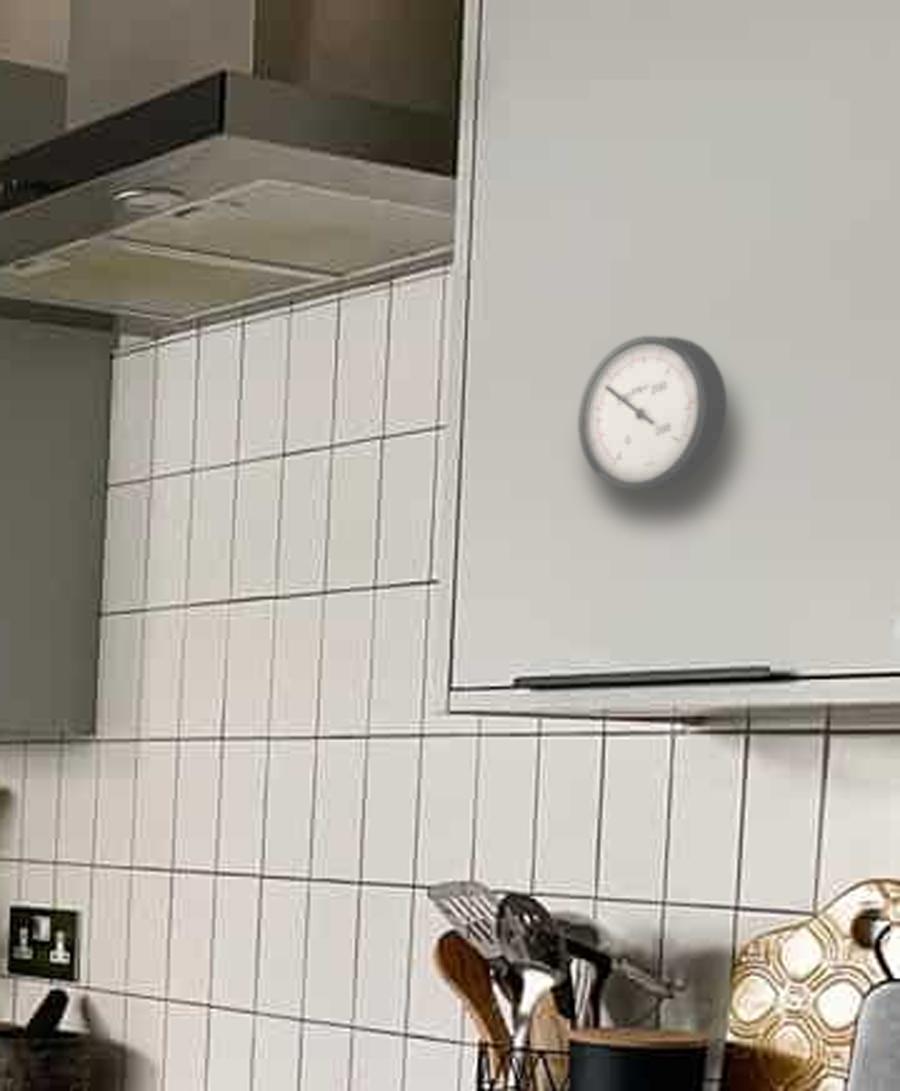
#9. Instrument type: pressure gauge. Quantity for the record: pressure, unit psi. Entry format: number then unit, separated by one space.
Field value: 100 psi
